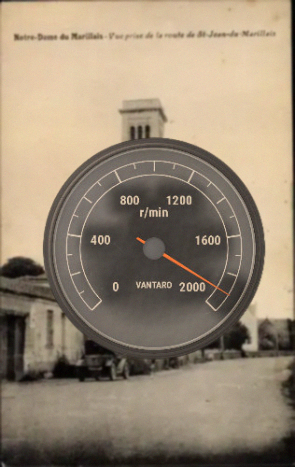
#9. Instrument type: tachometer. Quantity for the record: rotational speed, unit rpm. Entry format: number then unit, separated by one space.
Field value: 1900 rpm
